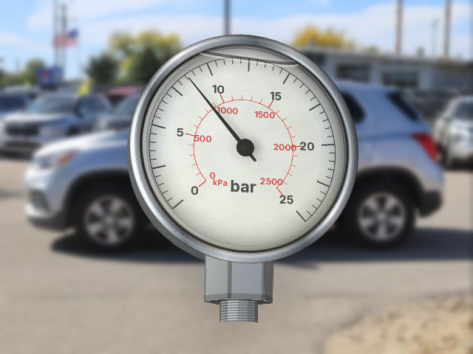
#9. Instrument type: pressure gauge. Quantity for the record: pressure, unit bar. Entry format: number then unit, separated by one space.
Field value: 8.5 bar
